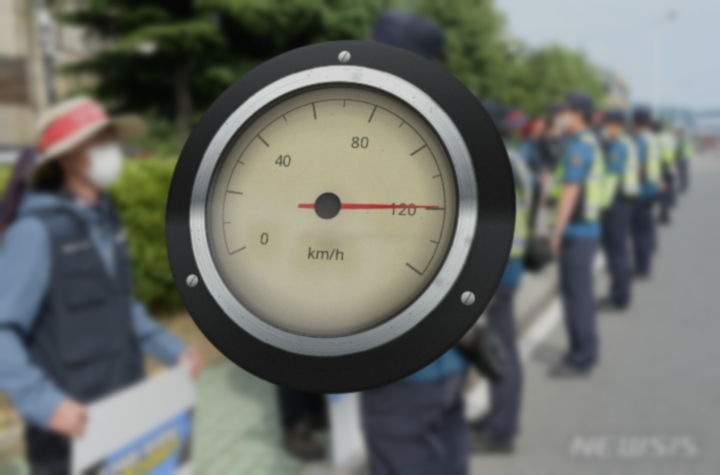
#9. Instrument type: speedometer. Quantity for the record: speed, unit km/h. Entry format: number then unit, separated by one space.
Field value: 120 km/h
